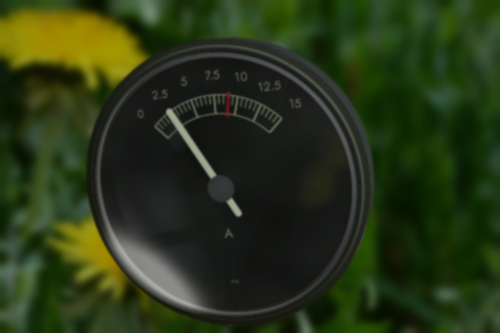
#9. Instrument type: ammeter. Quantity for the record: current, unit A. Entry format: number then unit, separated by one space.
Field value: 2.5 A
